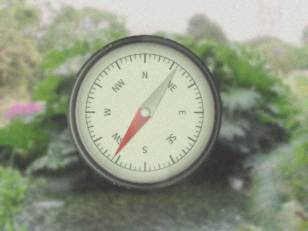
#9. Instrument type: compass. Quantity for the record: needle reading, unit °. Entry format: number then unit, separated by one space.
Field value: 215 °
